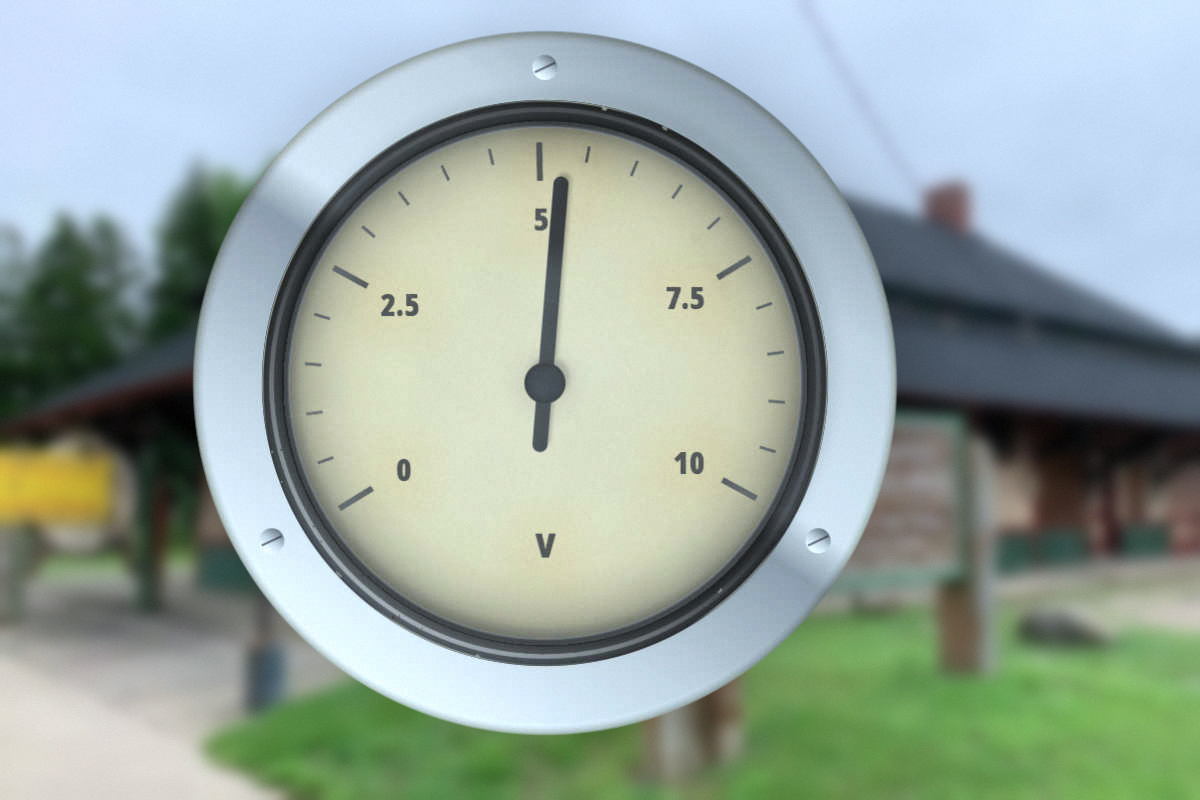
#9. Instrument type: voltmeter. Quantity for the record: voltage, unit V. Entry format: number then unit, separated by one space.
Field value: 5.25 V
